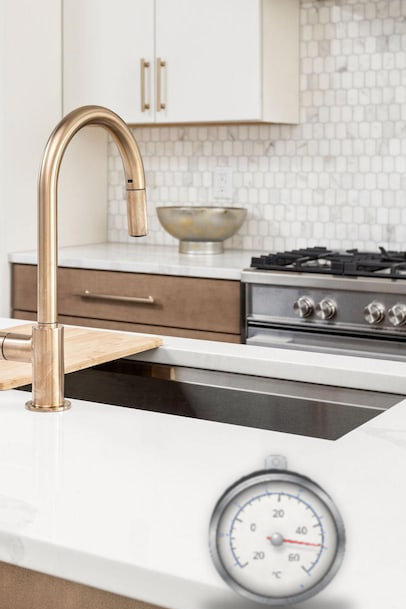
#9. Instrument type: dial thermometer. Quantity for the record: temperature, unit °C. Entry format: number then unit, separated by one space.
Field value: 48 °C
